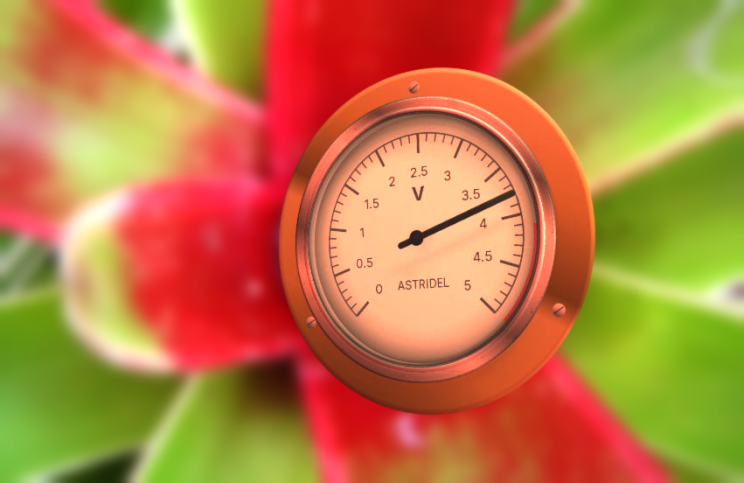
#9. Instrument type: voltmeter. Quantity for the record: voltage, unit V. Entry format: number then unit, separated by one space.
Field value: 3.8 V
